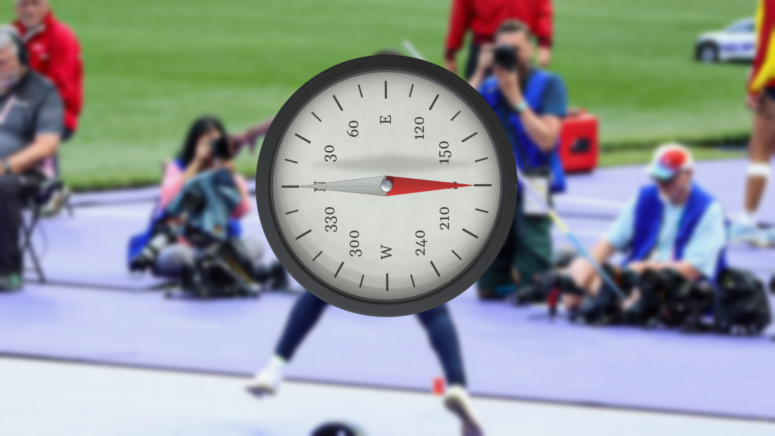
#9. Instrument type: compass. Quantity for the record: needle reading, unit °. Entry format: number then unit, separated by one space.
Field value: 180 °
